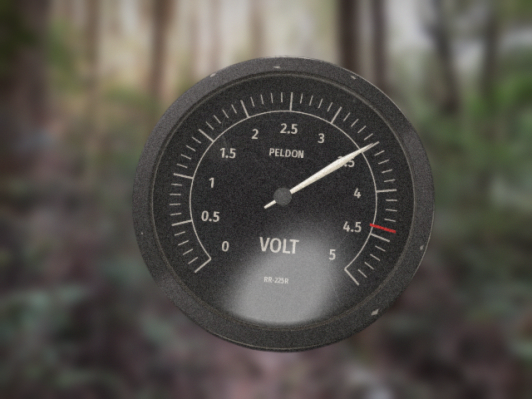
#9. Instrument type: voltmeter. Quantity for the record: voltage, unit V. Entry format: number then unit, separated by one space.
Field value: 3.5 V
